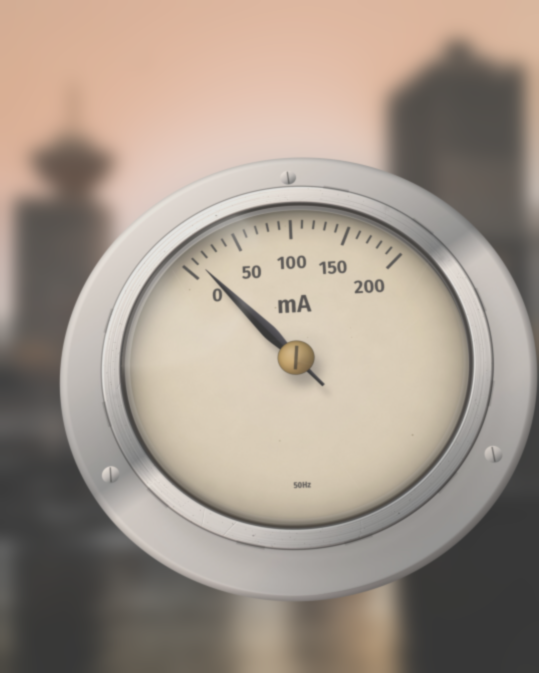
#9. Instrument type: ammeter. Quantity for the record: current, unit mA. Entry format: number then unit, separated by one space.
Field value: 10 mA
